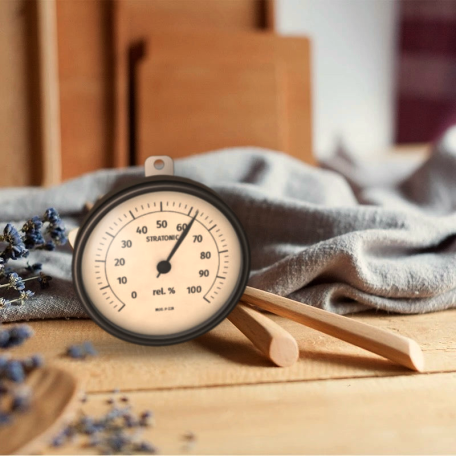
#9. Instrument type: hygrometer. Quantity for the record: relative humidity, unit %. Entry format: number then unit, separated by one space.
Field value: 62 %
